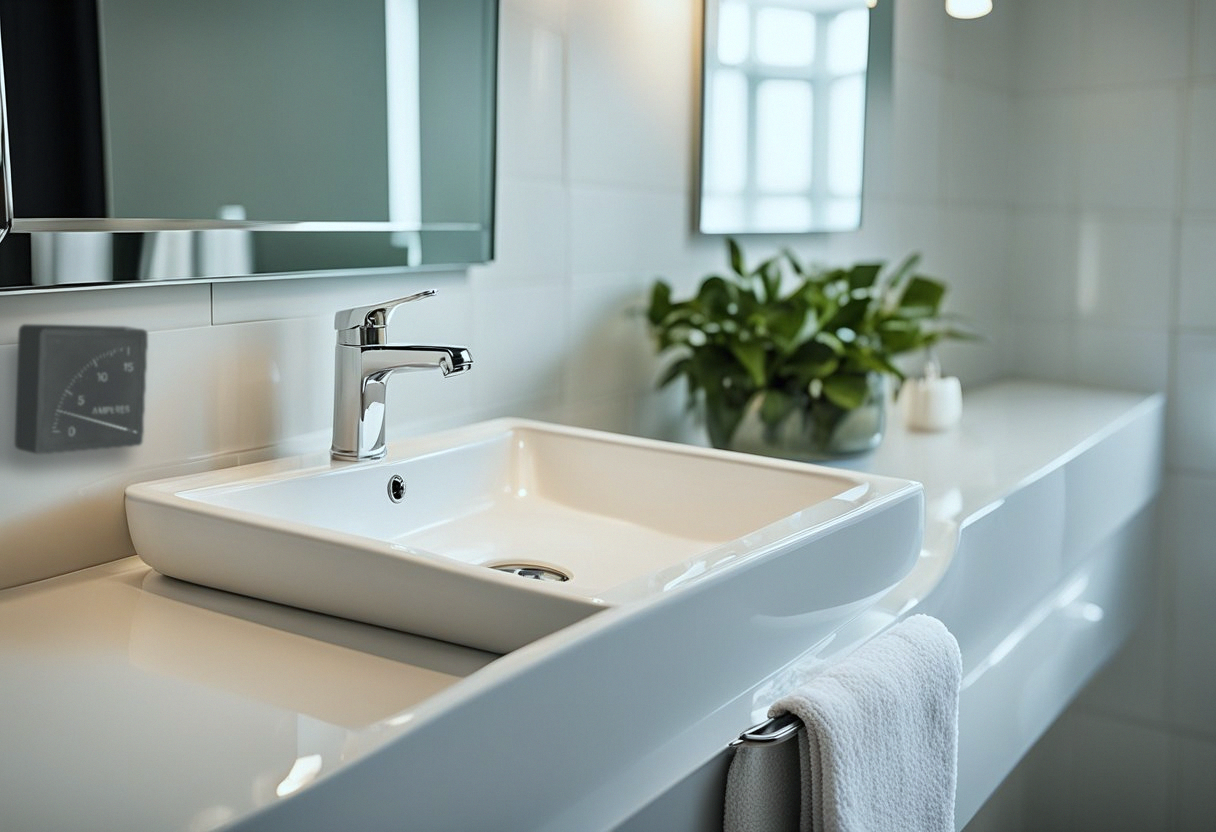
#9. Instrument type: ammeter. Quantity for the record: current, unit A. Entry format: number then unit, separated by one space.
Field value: 2.5 A
